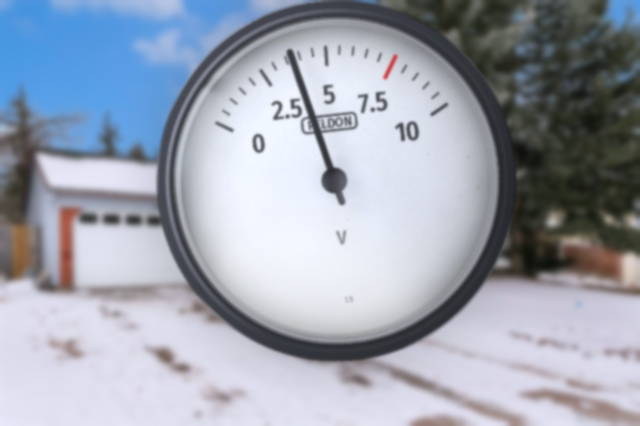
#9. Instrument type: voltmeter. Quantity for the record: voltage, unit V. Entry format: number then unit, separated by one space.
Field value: 3.75 V
